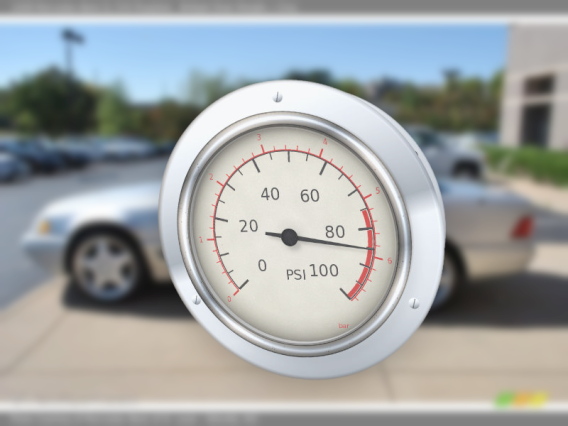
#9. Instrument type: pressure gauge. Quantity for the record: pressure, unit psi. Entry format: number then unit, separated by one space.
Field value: 85 psi
